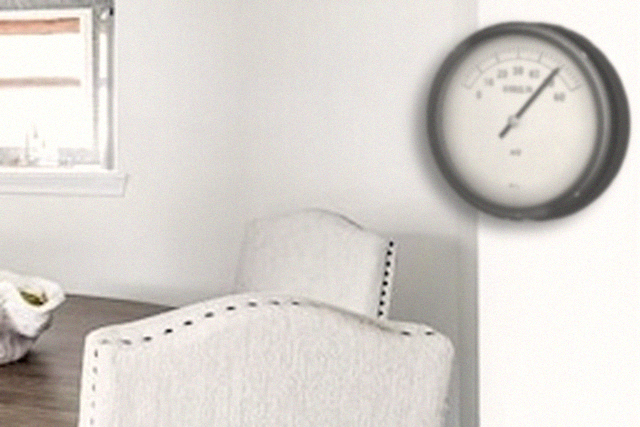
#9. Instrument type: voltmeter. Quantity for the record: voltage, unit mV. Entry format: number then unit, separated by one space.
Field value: 50 mV
